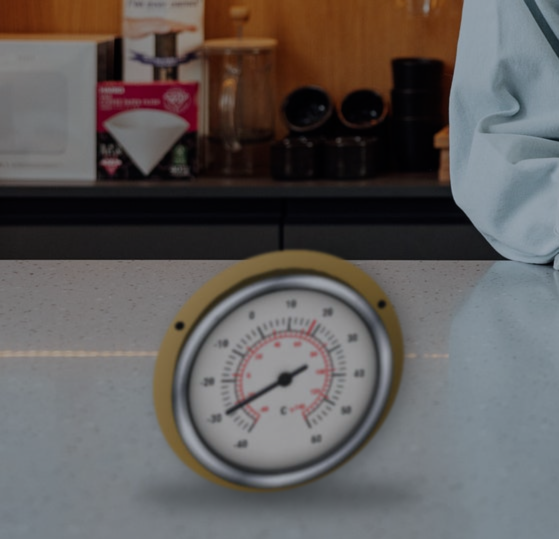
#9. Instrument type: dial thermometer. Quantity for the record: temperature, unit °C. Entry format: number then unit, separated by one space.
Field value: -30 °C
